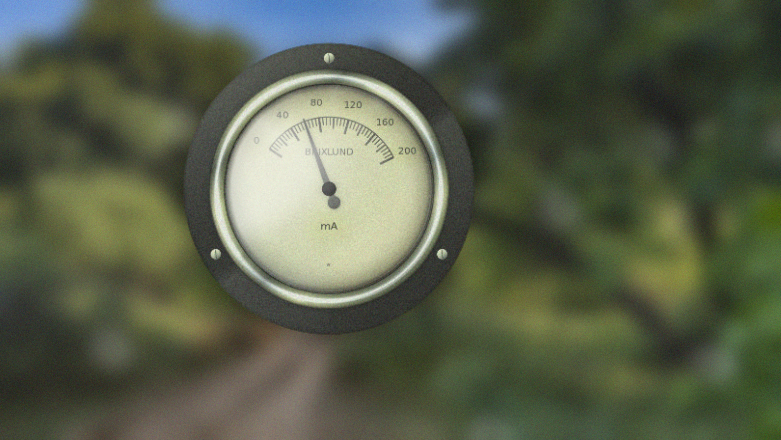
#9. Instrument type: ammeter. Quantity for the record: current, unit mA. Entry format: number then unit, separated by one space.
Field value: 60 mA
